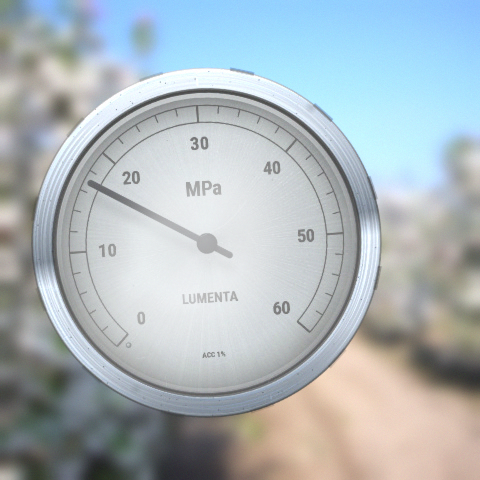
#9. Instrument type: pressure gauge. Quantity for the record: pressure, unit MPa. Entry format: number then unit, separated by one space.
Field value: 17 MPa
